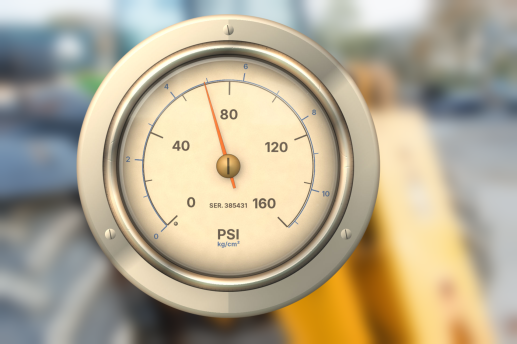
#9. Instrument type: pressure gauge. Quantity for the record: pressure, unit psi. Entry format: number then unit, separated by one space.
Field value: 70 psi
